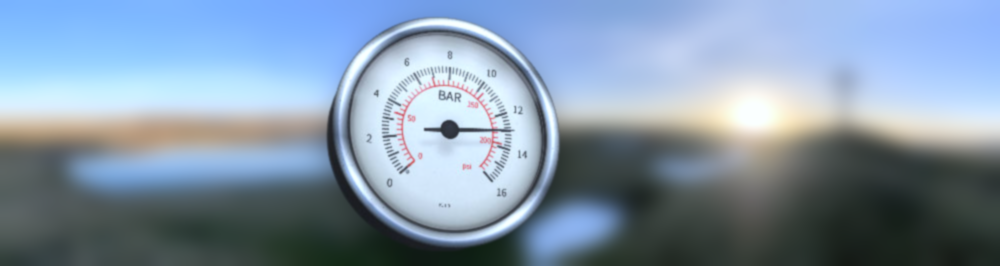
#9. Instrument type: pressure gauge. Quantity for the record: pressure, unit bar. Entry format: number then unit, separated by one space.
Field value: 13 bar
